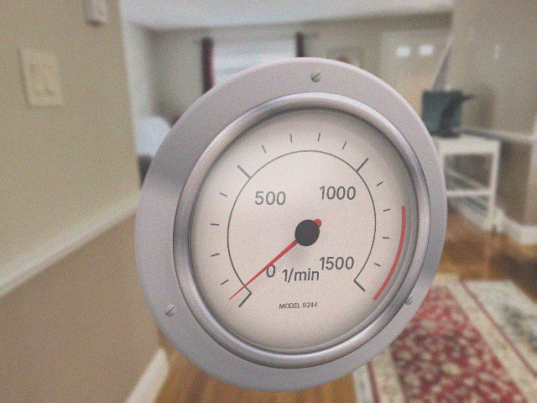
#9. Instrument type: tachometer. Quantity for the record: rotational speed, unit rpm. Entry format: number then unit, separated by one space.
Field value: 50 rpm
